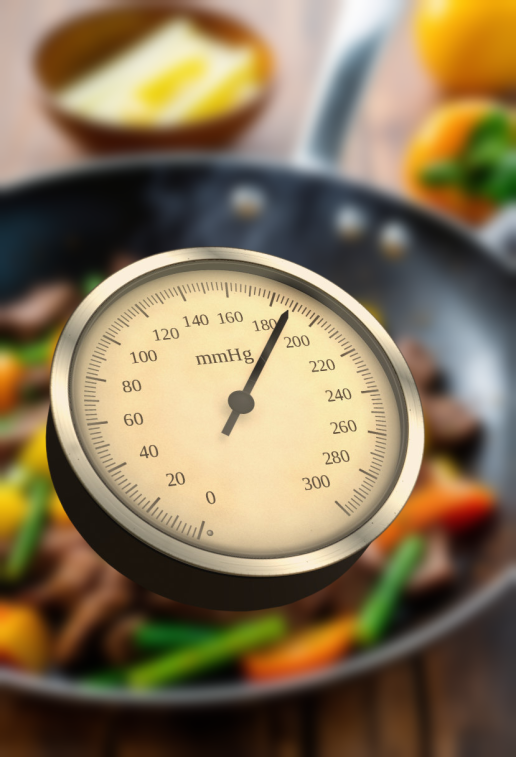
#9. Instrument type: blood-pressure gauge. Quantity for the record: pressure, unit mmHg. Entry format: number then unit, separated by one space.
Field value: 188 mmHg
